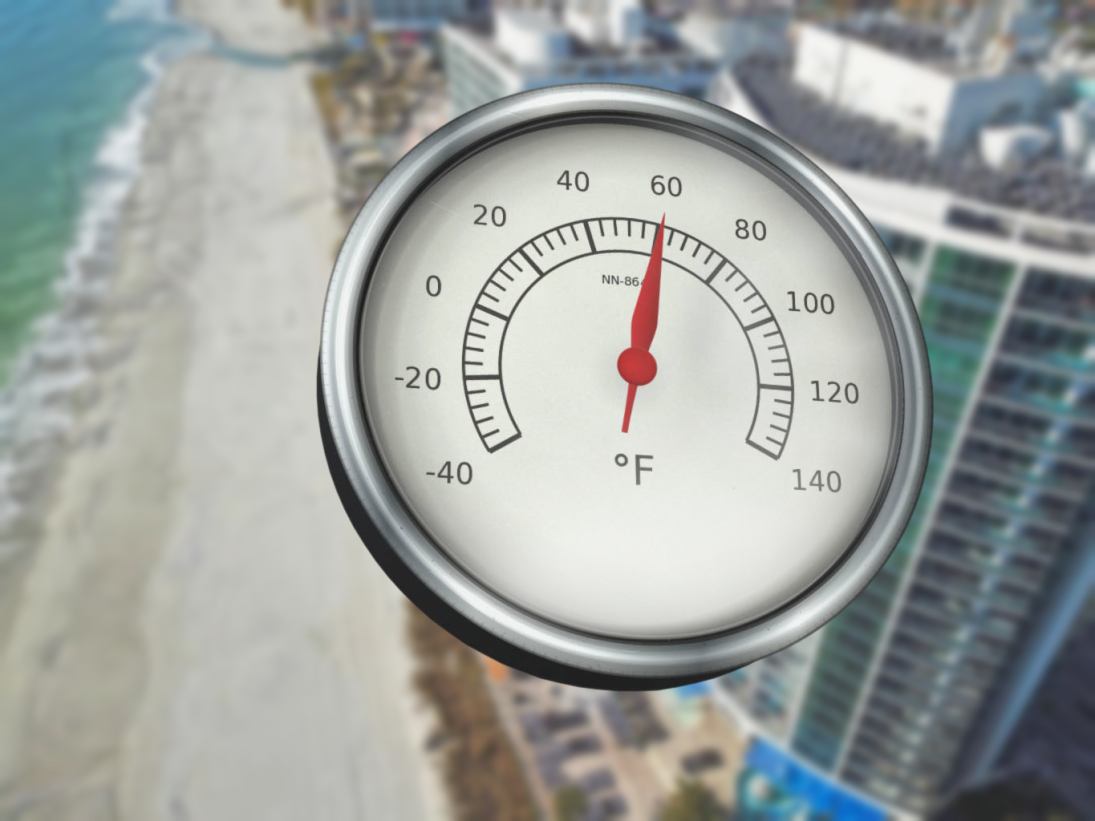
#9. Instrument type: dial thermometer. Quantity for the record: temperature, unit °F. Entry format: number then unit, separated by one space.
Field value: 60 °F
